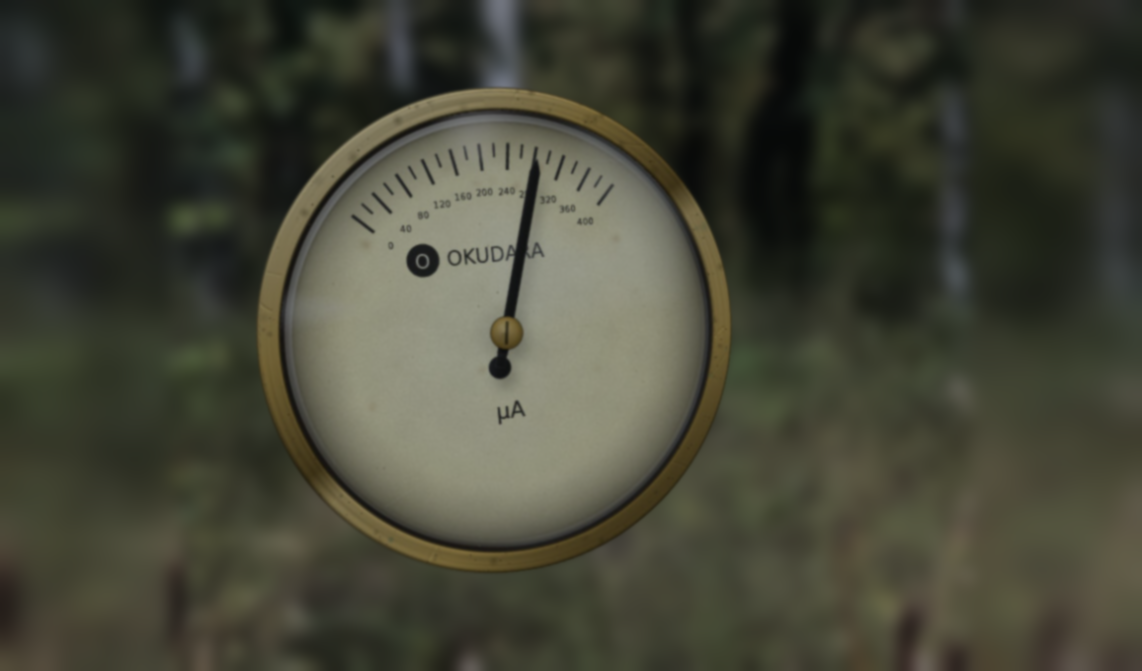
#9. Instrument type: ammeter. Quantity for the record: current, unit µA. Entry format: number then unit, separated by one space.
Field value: 280 µA
